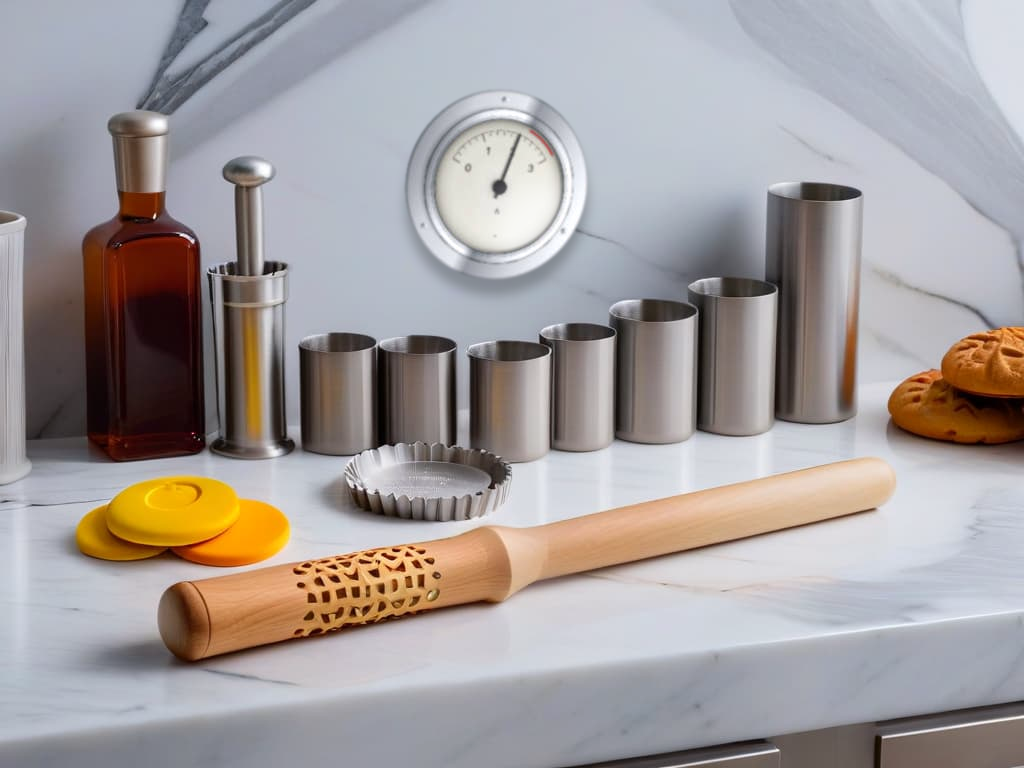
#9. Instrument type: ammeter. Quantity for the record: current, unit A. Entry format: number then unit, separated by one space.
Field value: 2 A
